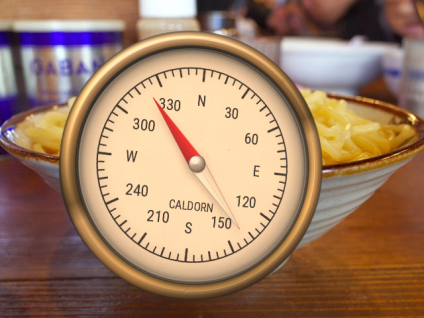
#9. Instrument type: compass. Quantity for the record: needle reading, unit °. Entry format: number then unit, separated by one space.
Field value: 320 °
